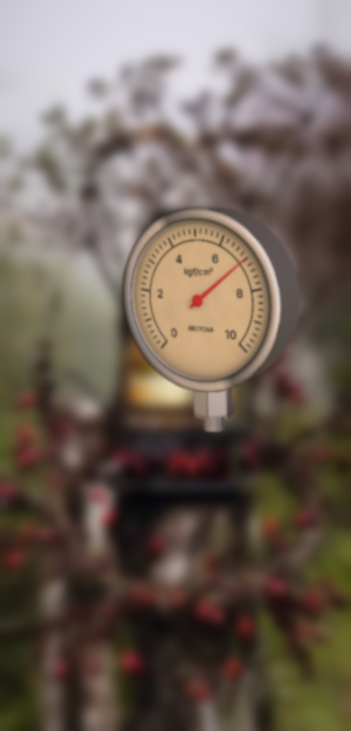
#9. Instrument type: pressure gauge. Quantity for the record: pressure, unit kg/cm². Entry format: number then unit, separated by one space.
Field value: 7 kg/cm²
